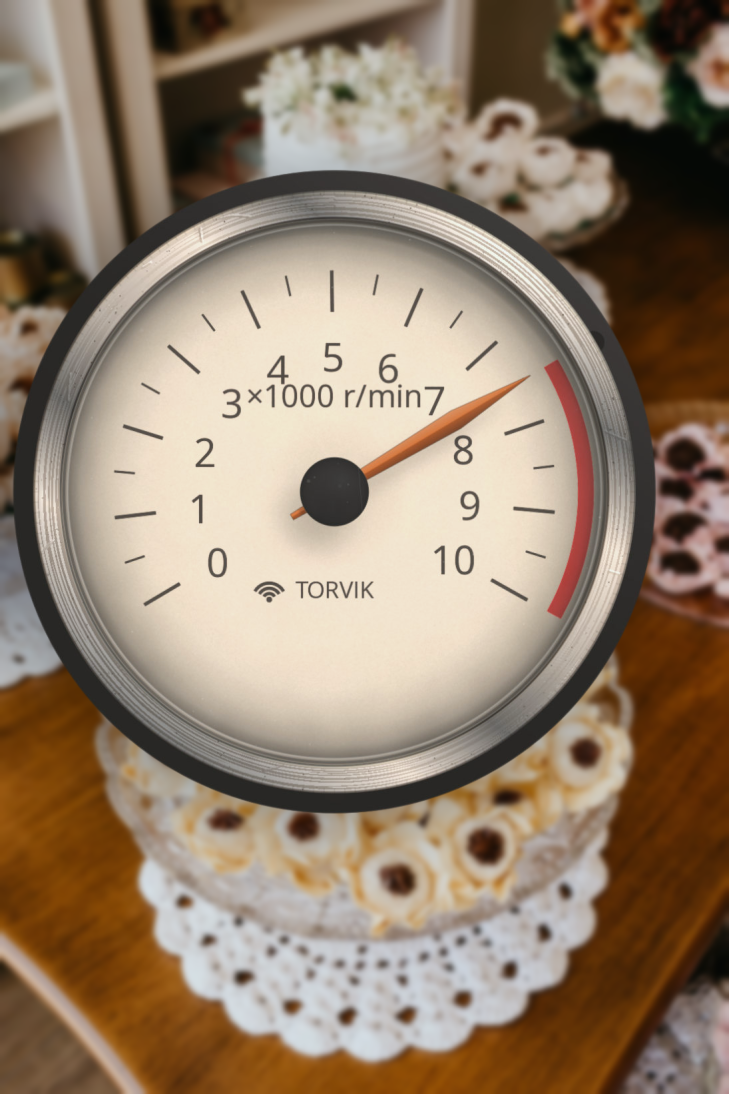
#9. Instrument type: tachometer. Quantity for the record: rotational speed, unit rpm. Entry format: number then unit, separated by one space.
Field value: 7500 rpm
